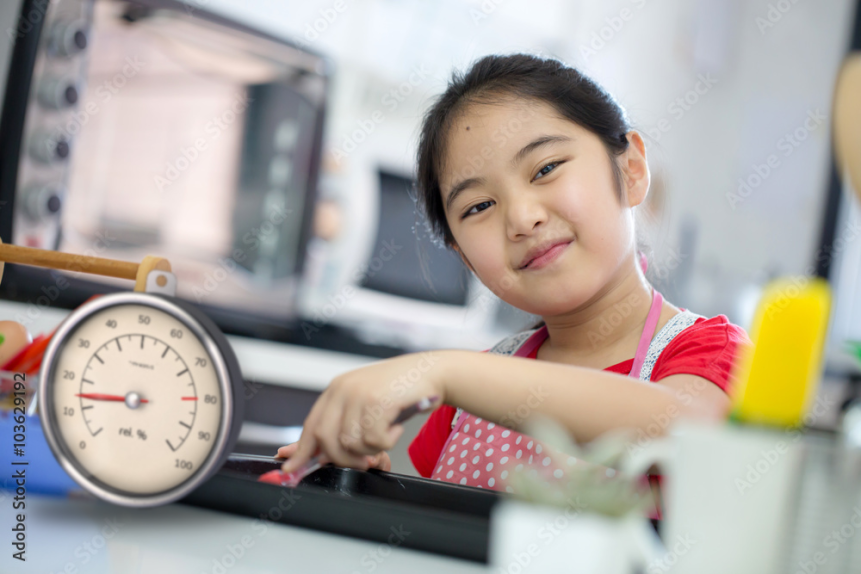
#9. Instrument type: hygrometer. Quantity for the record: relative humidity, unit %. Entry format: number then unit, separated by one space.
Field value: 15 %
